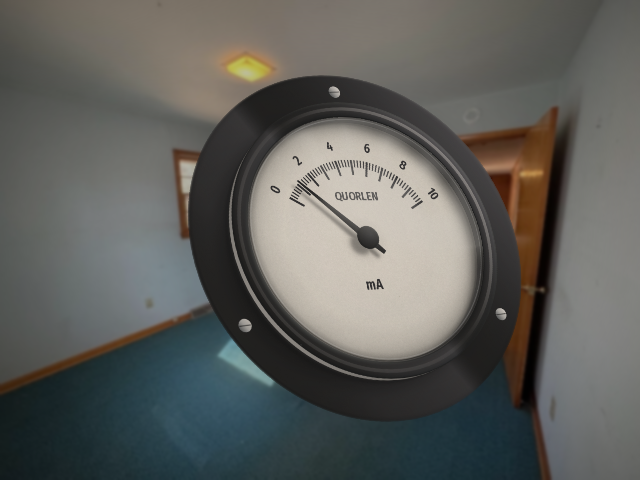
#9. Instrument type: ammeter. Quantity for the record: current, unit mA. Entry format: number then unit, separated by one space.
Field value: 1 mA
